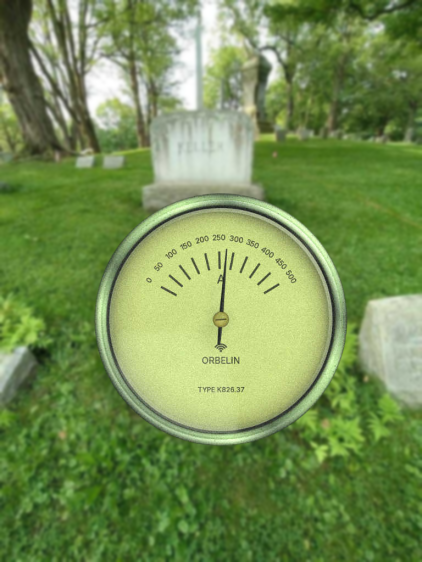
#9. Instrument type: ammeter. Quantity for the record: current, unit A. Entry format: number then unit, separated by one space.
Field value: 275 A
